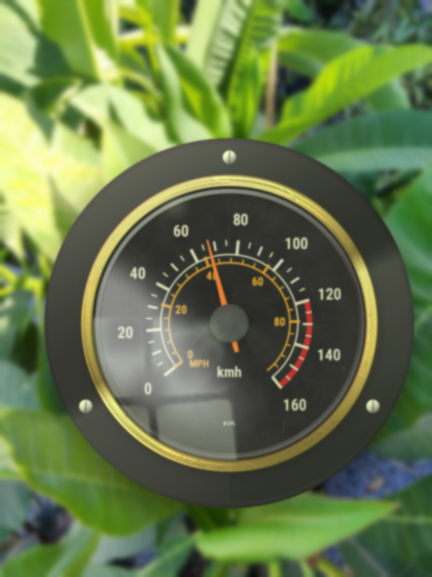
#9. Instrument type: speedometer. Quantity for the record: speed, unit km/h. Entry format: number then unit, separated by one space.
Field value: 67.5 km/h
